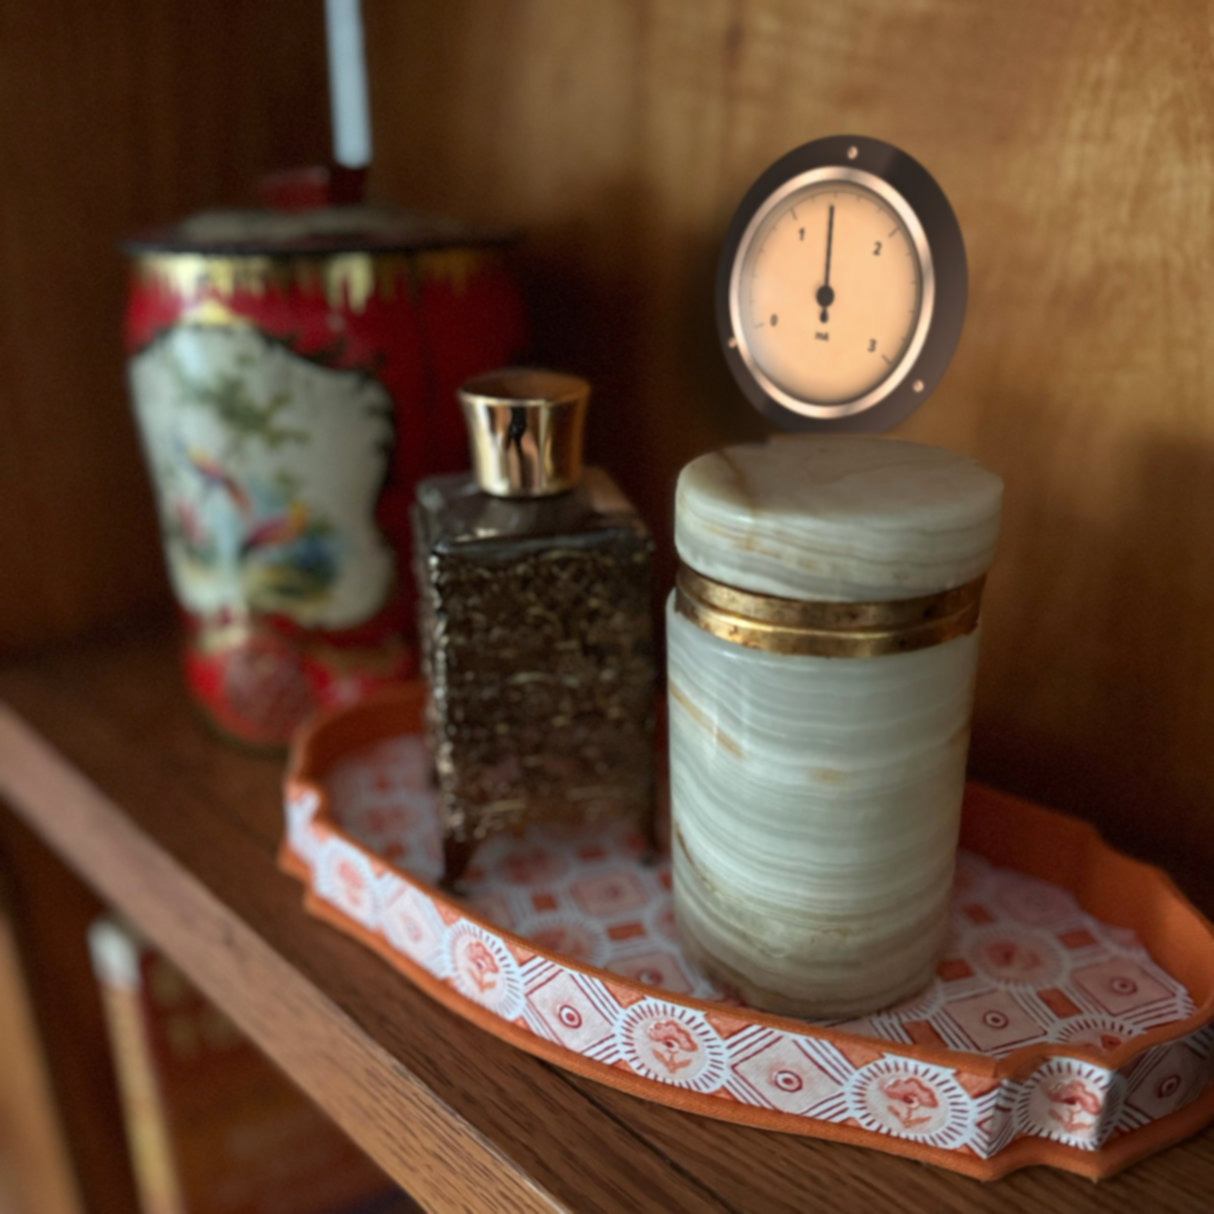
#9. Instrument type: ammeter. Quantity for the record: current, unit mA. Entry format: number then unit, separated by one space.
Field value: 1.4 mA
